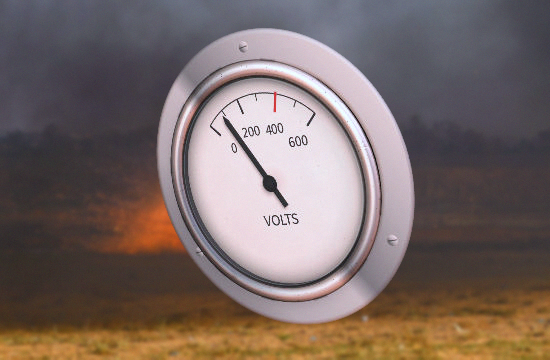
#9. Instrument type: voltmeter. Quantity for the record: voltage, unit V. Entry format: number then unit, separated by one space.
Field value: 100 V
